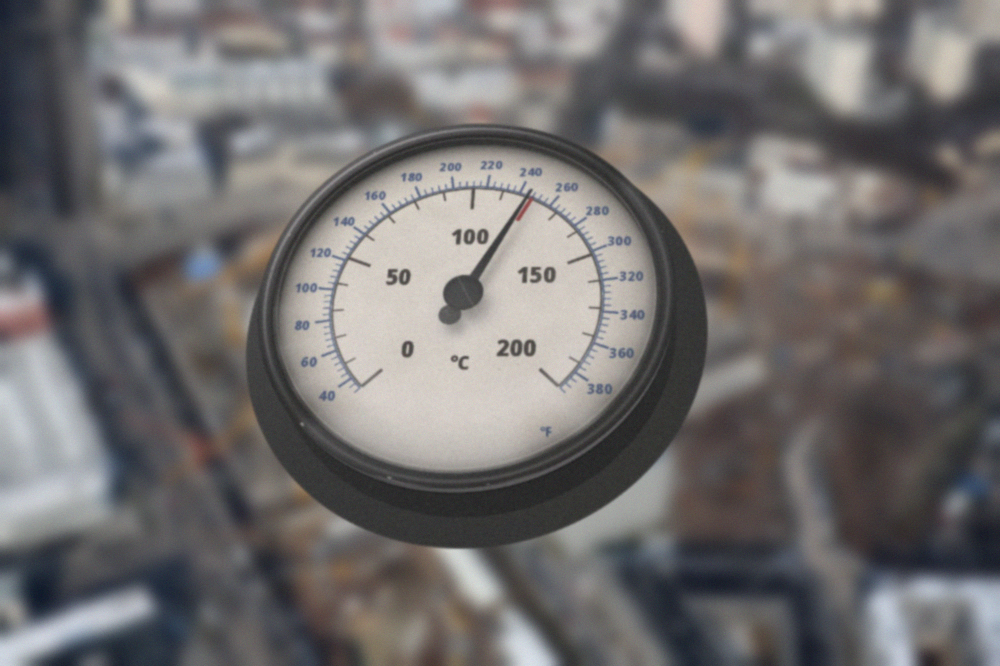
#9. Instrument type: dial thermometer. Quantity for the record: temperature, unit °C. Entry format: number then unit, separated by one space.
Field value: 120 °C
